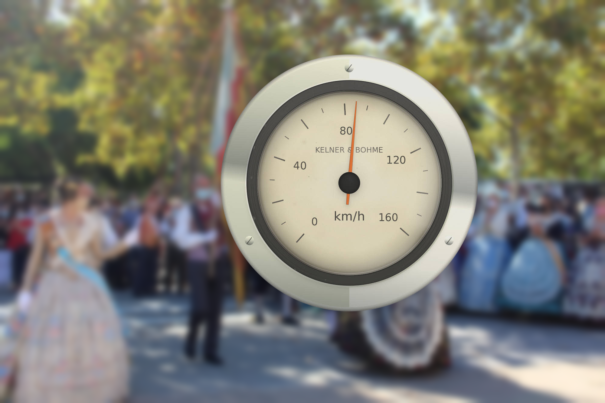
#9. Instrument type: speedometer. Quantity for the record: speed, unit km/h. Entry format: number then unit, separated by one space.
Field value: 85 km/h
